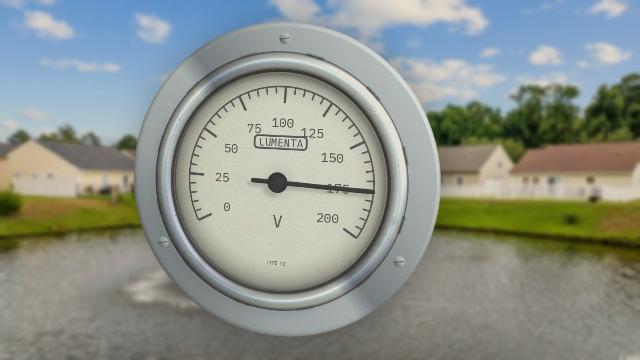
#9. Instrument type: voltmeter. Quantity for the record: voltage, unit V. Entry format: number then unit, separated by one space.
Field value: 175 V
